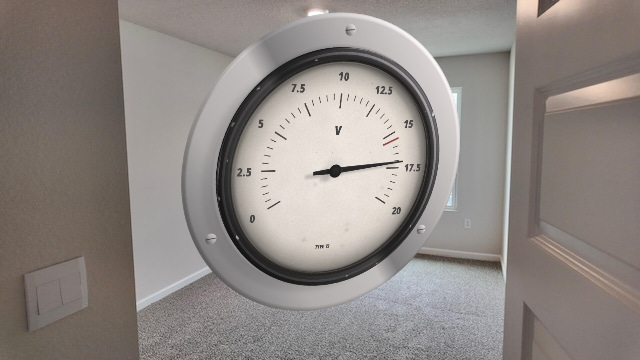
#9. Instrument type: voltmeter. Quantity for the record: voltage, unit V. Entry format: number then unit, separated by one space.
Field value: 17 V
